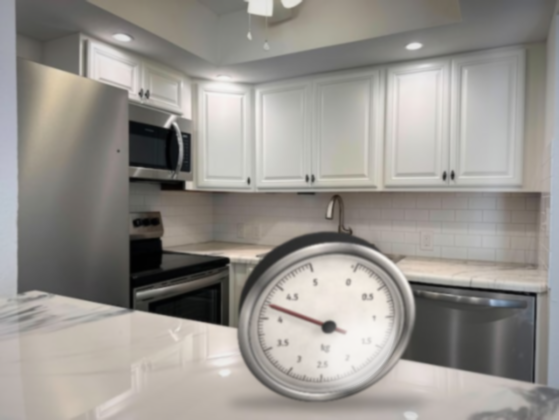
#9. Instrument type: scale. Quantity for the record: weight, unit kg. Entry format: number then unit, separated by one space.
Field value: 4.25 kg
